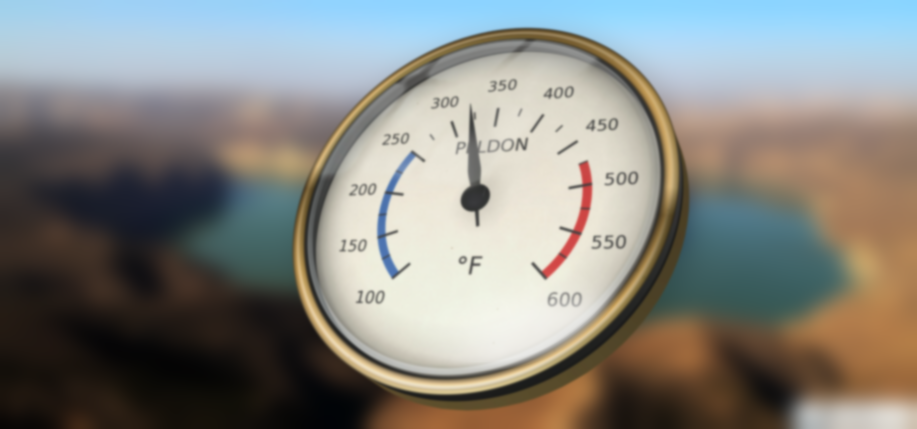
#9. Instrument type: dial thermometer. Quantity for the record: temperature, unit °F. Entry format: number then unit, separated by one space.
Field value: 325 °F
